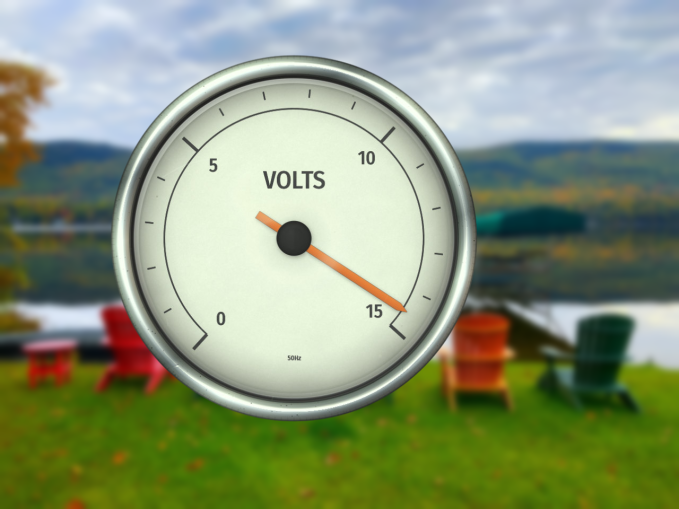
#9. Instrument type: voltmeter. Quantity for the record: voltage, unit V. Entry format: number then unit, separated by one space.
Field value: 14.5 V
